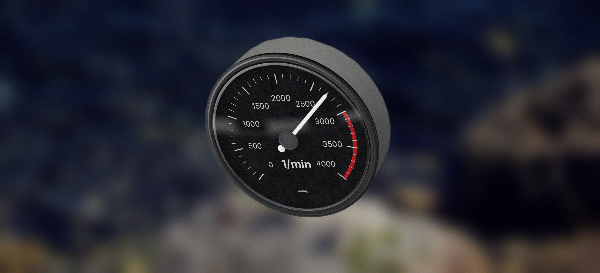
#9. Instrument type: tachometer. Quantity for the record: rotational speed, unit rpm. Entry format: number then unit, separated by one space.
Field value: 2700 rpm
